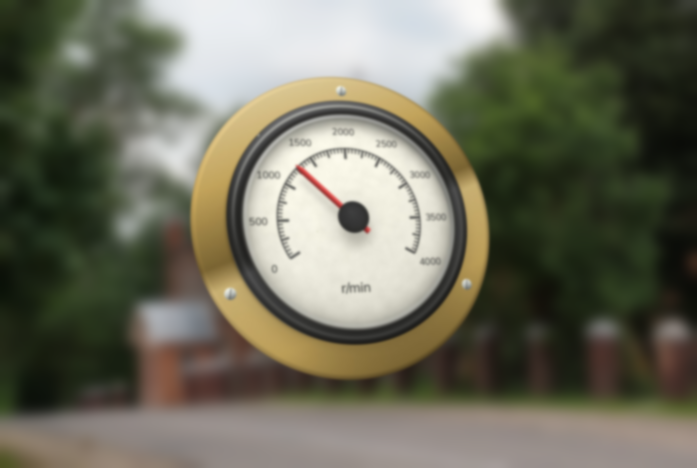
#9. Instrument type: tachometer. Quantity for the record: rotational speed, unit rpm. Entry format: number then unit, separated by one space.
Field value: 1250 rpm
